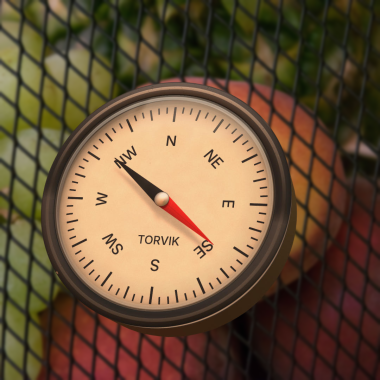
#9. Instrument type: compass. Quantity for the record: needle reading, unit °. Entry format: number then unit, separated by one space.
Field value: 127.5 °
